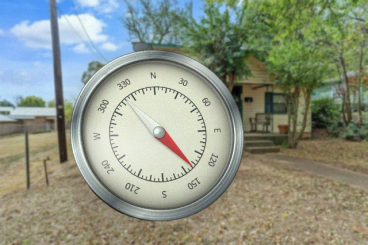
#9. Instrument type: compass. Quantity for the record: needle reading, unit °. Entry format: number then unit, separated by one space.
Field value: 140 °
